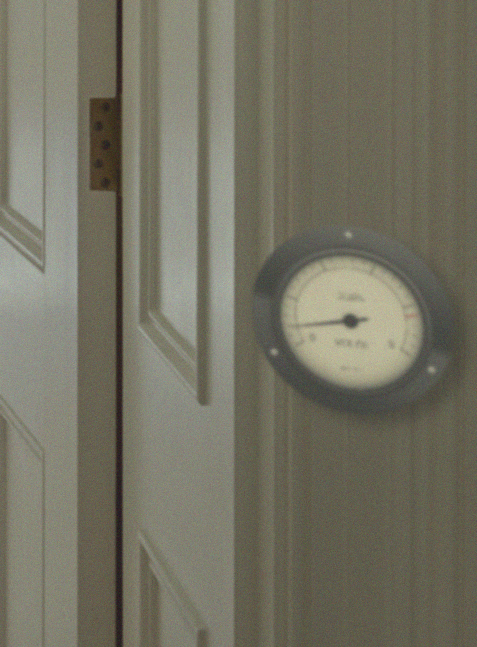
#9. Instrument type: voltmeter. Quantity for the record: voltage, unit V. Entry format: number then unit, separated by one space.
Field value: 0.4 V
